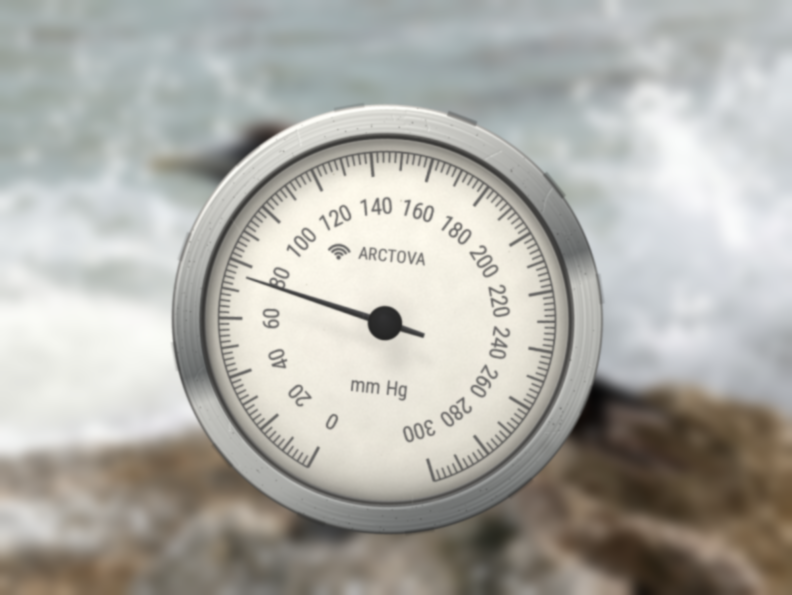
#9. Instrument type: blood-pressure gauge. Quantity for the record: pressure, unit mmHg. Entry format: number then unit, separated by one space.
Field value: 76 mmHg
